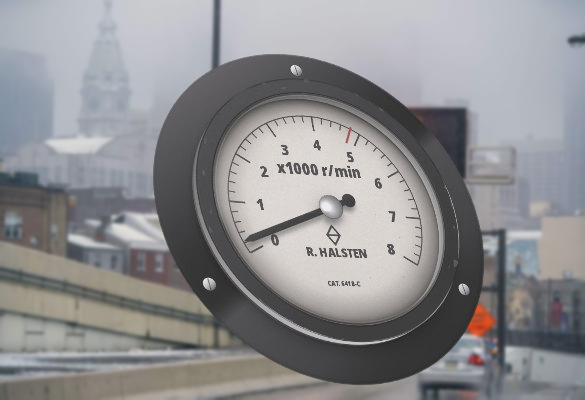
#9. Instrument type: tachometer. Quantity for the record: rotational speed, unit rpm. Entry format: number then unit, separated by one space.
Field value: 200 rpm
